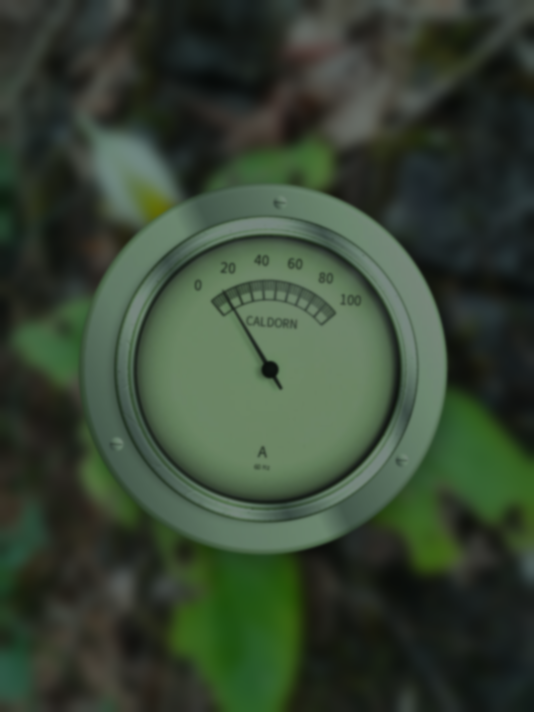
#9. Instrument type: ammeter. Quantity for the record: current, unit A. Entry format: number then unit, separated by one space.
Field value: 10 A
